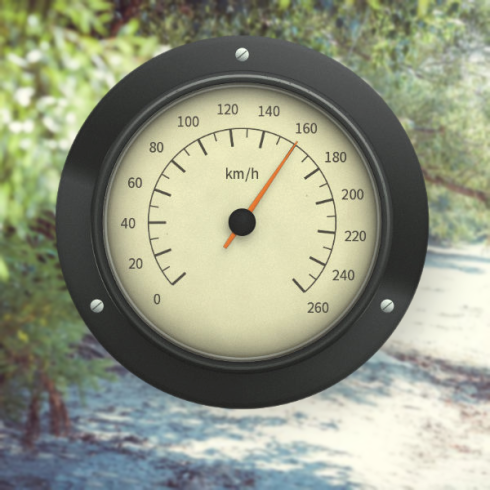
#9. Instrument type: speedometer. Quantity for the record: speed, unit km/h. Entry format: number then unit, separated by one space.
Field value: 160 km/h
